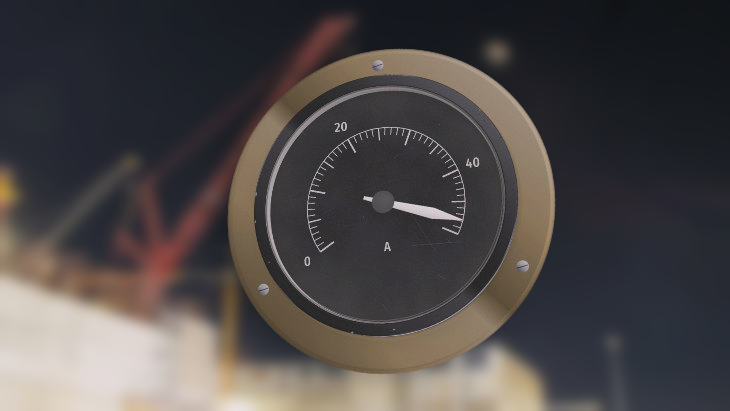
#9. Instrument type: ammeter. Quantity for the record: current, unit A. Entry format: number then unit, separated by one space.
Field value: 48 A
